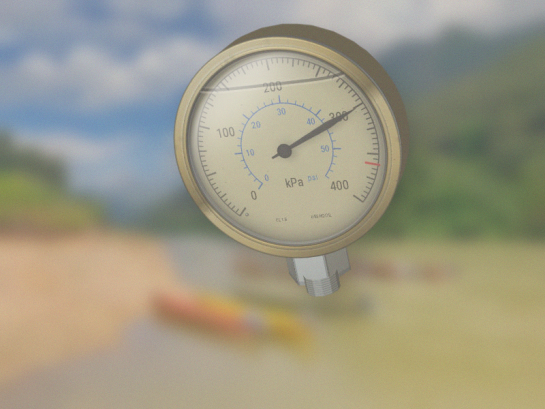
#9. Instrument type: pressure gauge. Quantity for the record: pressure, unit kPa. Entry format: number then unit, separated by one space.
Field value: 300 kPa
